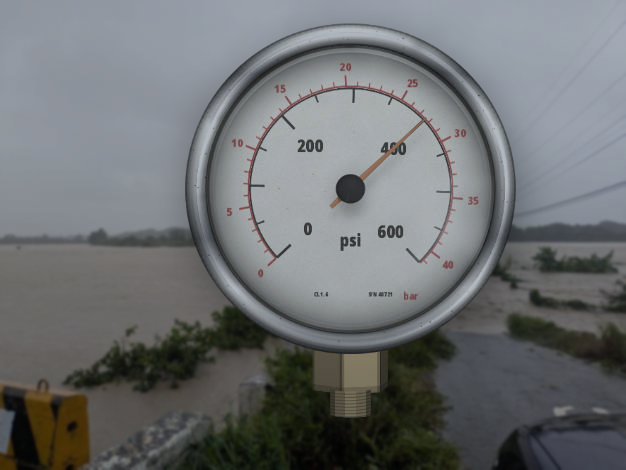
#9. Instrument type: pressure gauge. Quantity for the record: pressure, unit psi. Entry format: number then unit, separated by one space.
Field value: 400 psi
